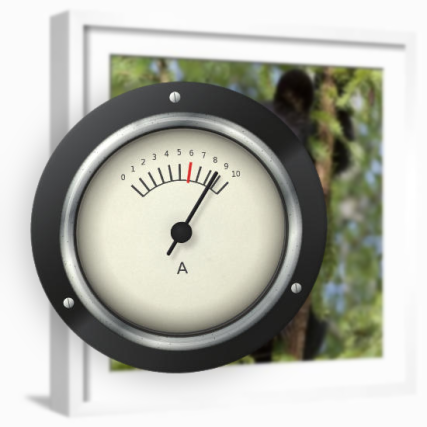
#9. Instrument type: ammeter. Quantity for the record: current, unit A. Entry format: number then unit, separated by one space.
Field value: 8.5 A
